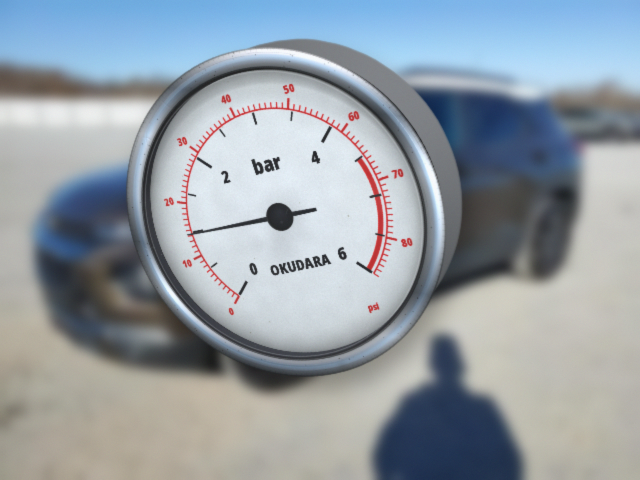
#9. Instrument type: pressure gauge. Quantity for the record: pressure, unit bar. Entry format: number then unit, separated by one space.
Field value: 1 bar
